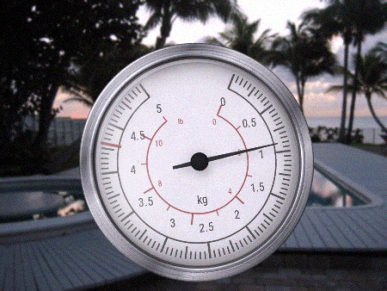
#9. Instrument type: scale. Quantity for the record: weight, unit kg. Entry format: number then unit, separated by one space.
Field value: 0.9 kg
